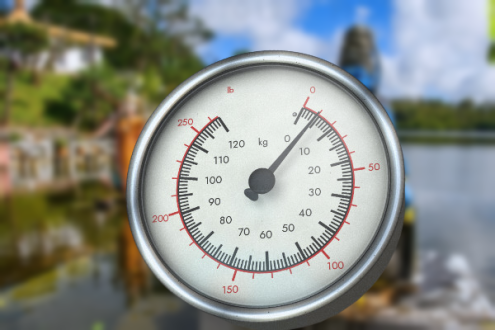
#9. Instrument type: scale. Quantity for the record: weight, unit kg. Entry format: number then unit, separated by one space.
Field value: 5 kg
